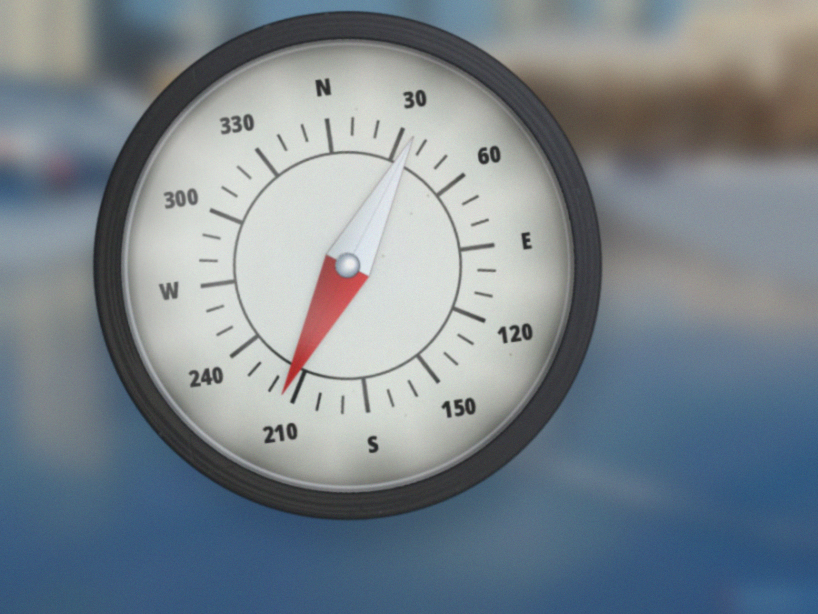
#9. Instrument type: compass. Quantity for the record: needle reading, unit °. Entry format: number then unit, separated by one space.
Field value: 215 °
